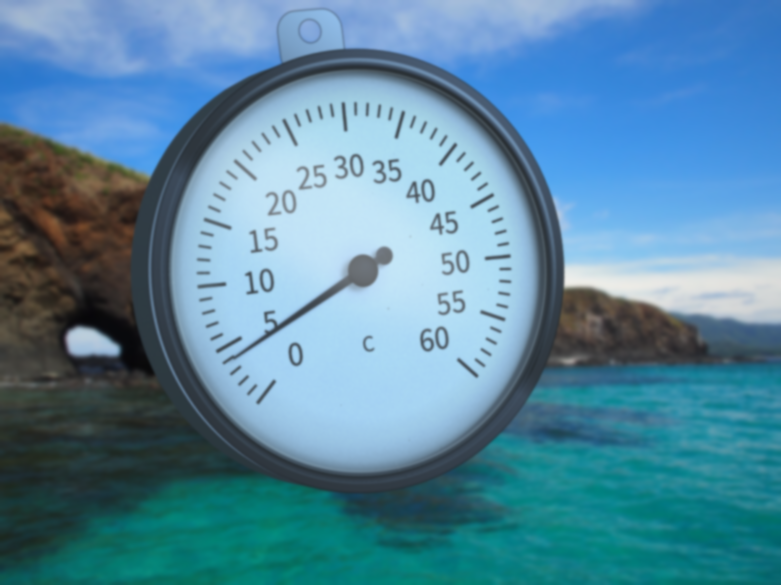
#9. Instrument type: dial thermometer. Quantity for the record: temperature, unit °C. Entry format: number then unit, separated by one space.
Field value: 4 °C
